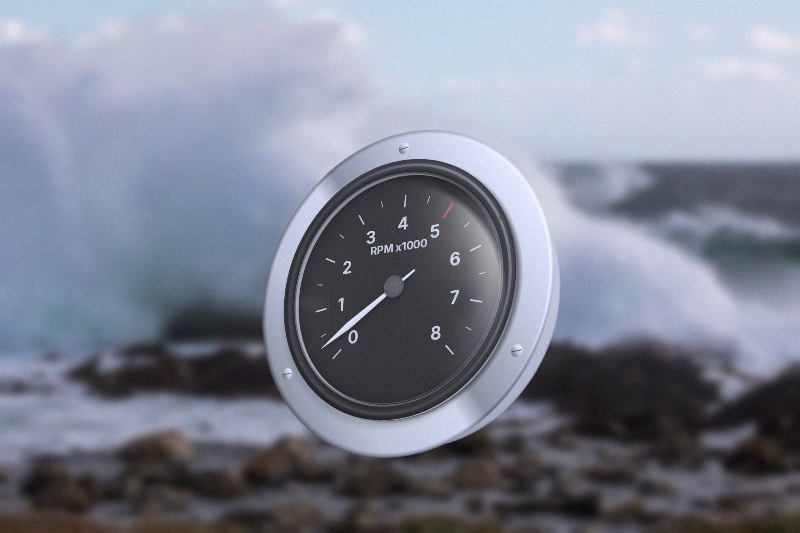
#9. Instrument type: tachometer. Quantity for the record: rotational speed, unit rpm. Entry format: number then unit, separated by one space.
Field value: 250 rpm
